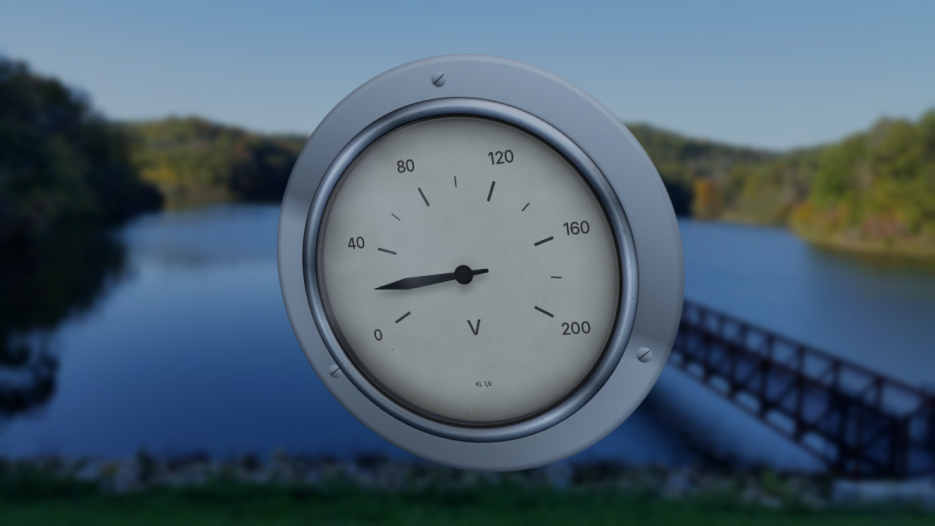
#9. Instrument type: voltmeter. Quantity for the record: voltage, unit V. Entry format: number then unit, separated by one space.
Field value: 20 V
